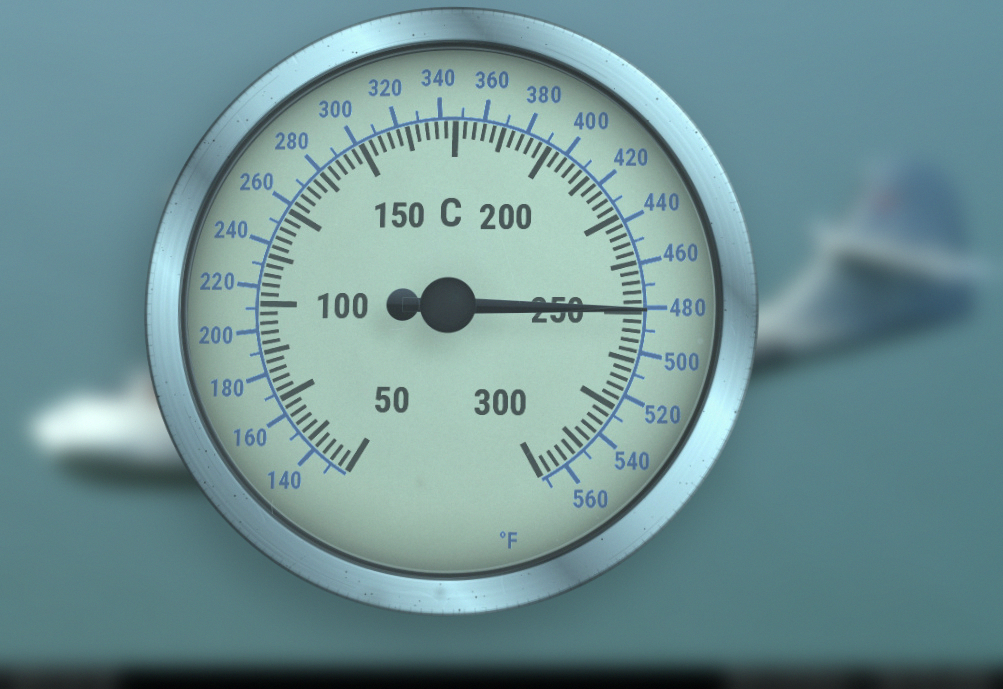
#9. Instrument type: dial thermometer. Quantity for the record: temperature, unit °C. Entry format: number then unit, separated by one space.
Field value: 250 °C
